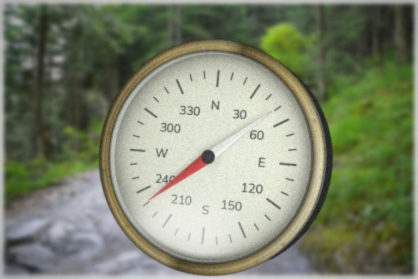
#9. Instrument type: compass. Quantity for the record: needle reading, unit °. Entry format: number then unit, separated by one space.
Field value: 230 °
